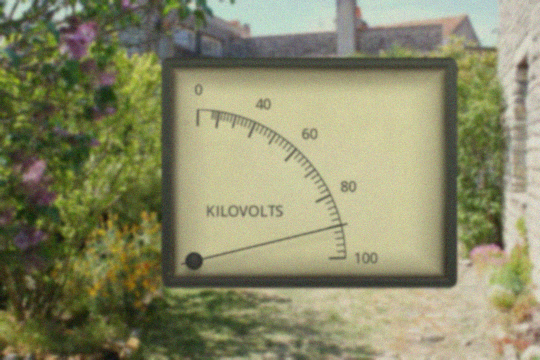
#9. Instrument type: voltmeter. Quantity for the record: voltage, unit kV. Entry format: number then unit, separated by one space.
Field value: 90 kV
